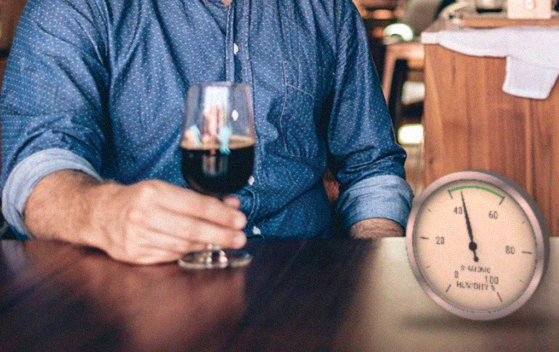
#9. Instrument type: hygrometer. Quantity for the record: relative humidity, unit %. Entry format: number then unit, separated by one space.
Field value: 45 %
